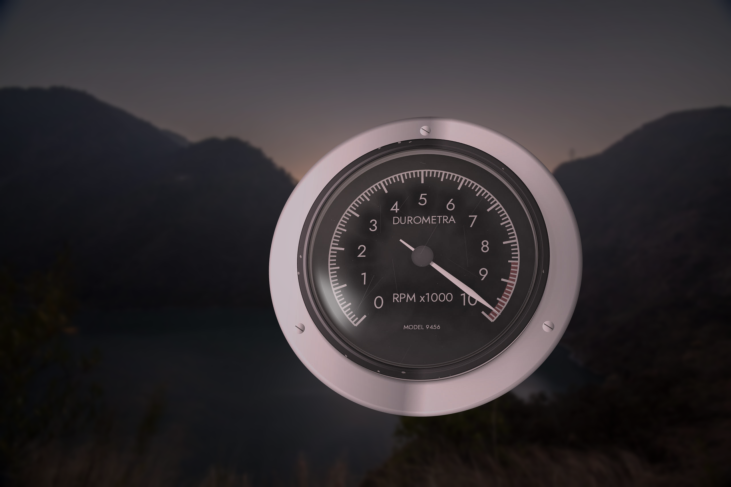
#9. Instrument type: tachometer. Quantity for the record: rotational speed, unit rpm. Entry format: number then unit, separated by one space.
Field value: 9800 rpm
